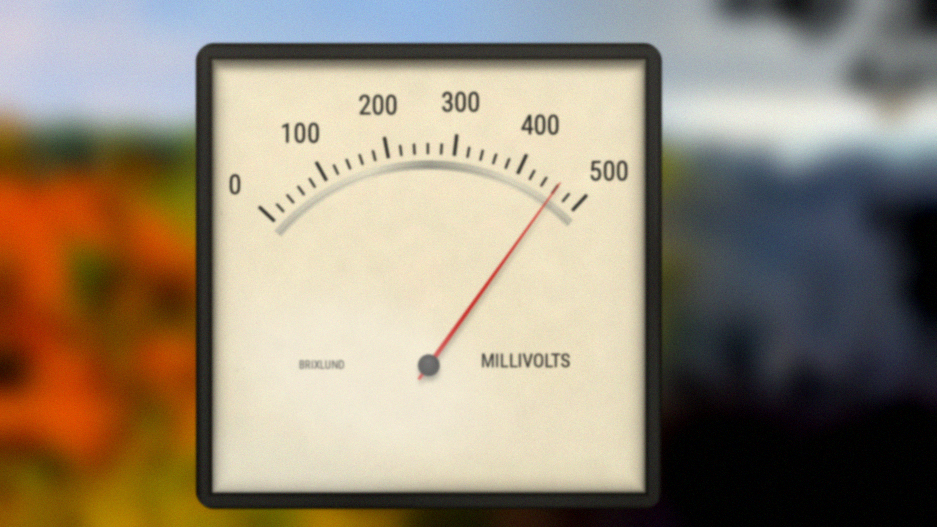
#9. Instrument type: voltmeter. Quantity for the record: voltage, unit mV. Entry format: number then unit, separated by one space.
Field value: 460 mV
